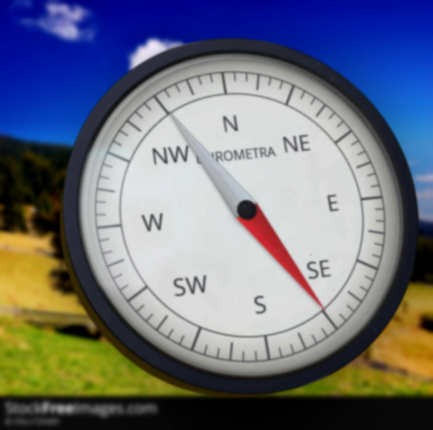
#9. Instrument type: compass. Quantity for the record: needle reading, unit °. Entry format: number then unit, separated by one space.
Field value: 150 °
